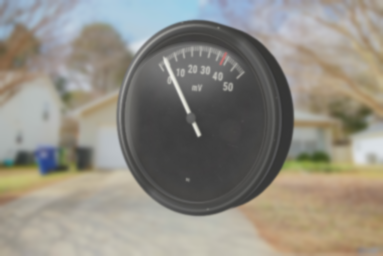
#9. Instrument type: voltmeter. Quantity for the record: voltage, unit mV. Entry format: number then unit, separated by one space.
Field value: 5 mV
